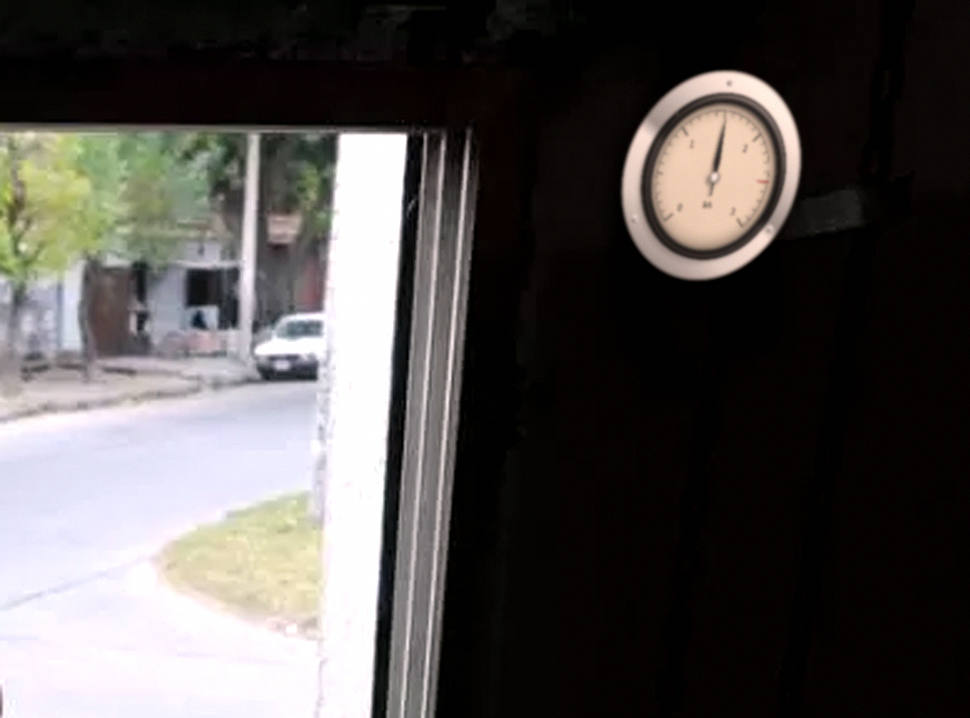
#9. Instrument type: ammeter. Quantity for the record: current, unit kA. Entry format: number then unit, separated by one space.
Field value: 1.5 kA
